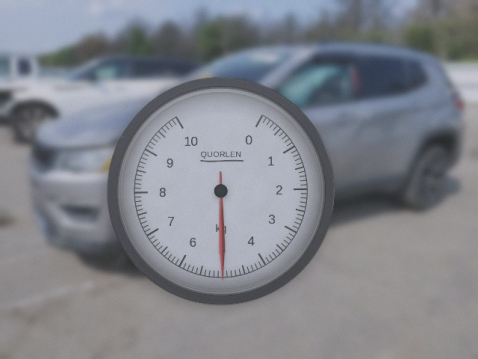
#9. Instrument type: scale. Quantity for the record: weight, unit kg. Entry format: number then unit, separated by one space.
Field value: 5 kg
